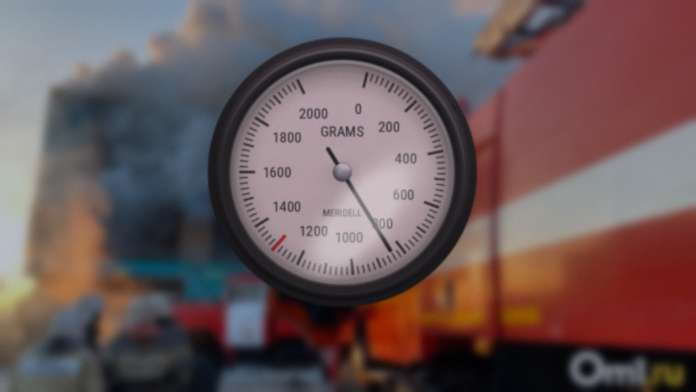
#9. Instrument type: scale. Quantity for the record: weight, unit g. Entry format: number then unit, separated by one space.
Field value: 840 g
